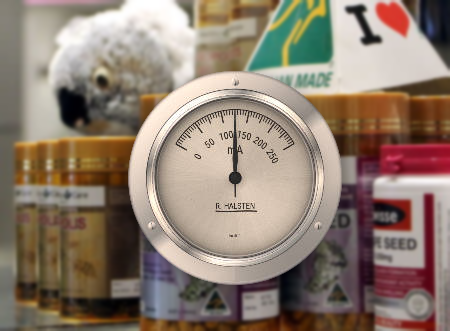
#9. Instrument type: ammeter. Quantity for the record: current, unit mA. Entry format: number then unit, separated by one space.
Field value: 125 mA
